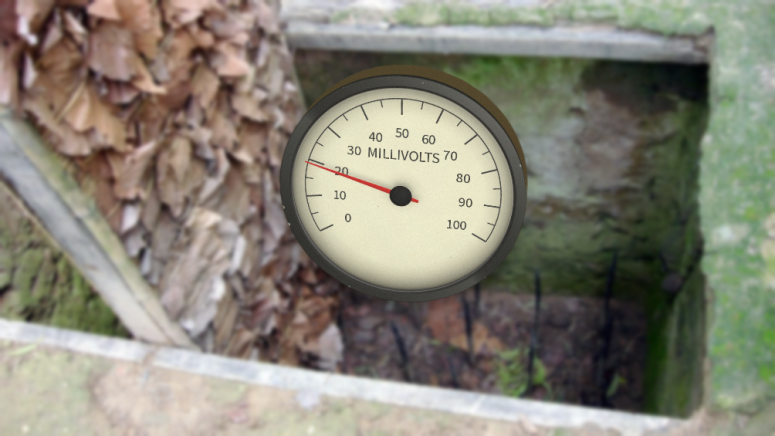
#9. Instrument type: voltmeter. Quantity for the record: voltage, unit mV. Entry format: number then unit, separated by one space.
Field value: 20 mV
